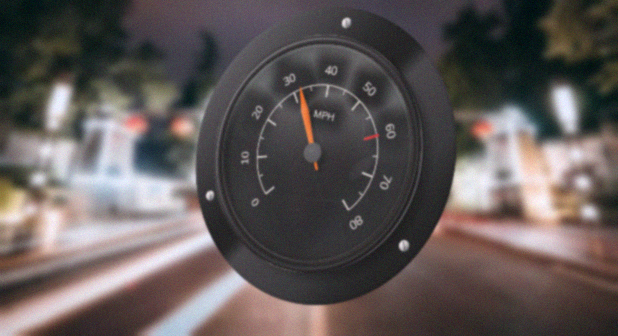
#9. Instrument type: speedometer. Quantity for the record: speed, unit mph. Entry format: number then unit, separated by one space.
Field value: 32.5 mph
